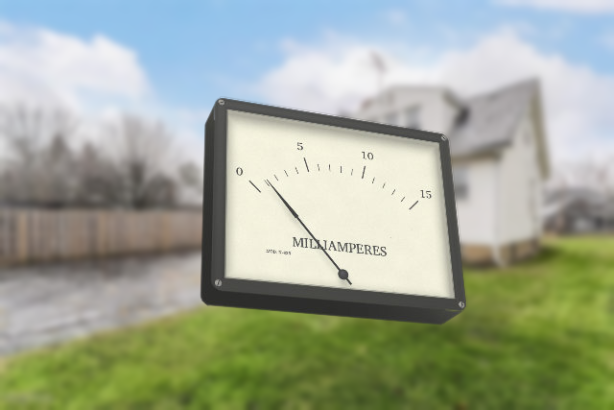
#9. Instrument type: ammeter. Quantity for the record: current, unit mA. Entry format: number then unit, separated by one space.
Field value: 1 mA
